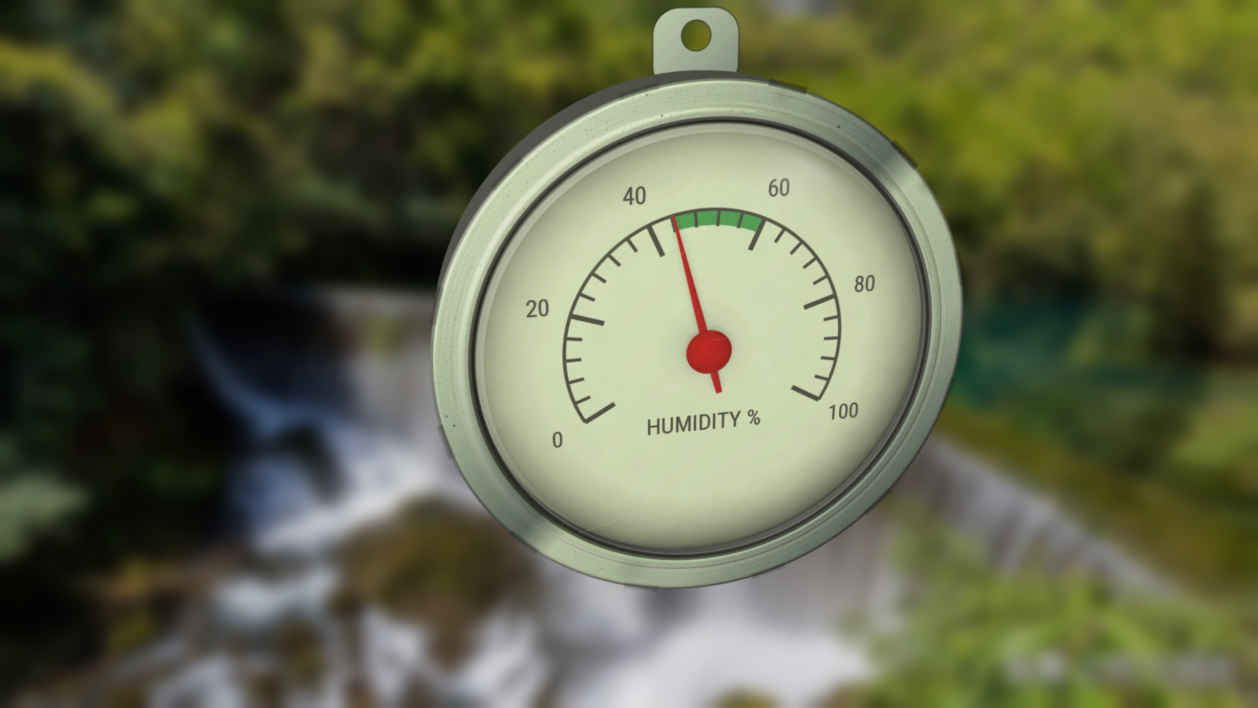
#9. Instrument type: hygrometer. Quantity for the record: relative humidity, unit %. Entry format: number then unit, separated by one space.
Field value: 44 %
